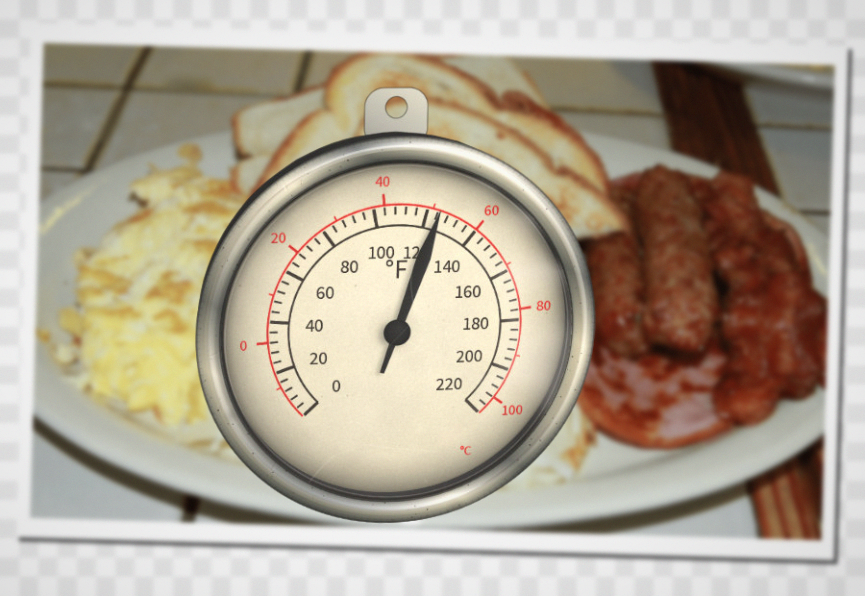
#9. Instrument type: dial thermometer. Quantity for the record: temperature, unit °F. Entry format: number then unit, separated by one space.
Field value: 124 °F
